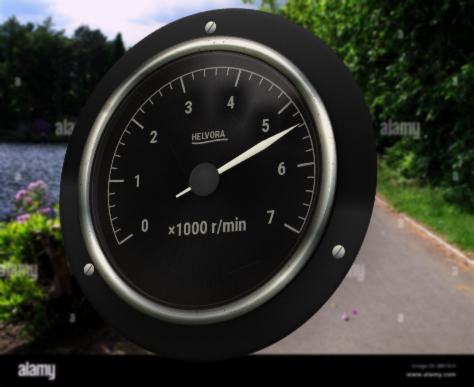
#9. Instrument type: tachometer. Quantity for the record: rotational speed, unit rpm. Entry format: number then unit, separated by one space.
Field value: 5400 rpm
